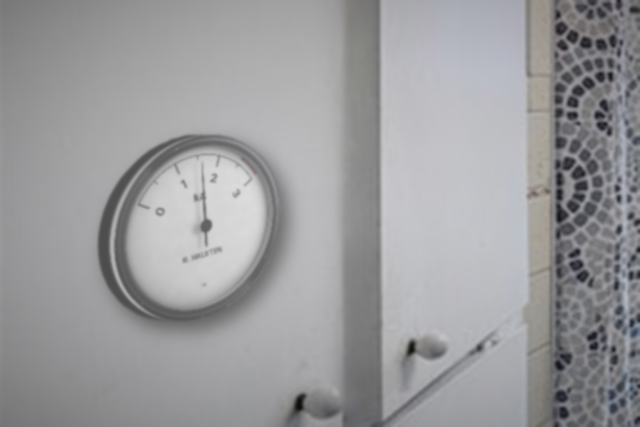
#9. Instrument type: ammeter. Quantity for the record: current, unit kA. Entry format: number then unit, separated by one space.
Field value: 1.5 kA
